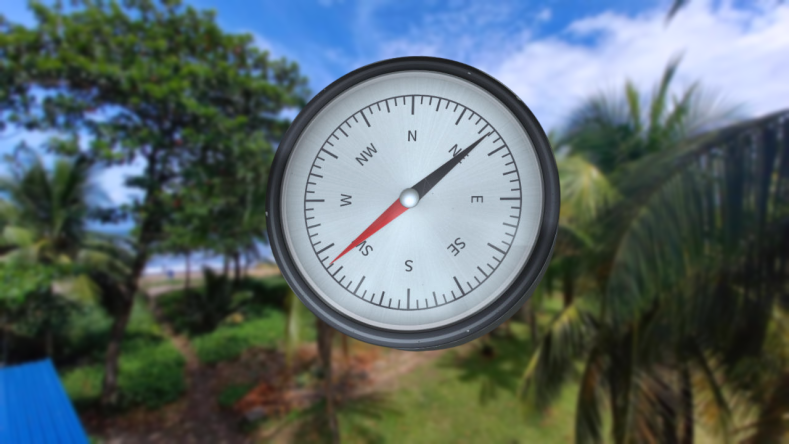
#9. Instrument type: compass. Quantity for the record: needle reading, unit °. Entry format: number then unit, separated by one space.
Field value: 230 °
